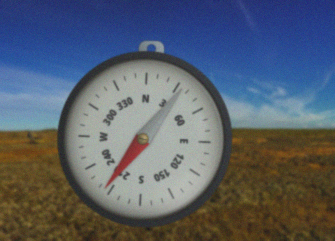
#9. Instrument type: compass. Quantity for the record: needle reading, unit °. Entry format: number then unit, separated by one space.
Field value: 215 °
